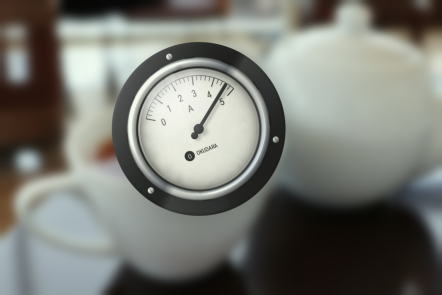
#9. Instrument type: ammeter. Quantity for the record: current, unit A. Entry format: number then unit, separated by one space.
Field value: 4.6 A
